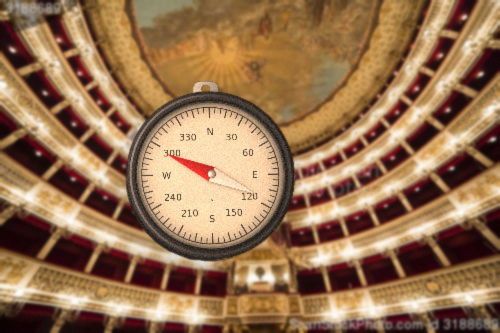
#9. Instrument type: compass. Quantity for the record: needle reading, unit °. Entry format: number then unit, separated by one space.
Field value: 295 °
